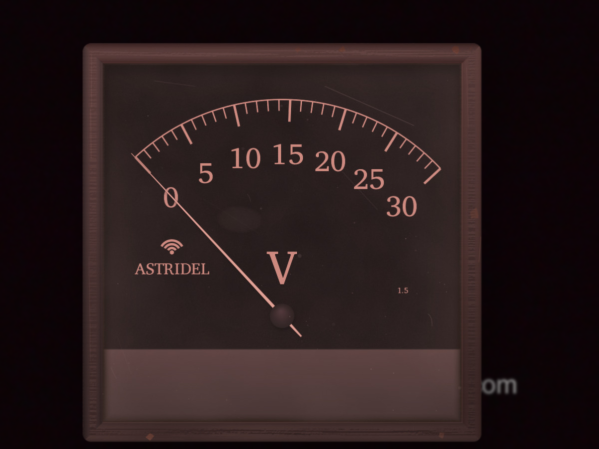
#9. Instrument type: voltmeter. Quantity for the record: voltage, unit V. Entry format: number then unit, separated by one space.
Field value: 0 V
